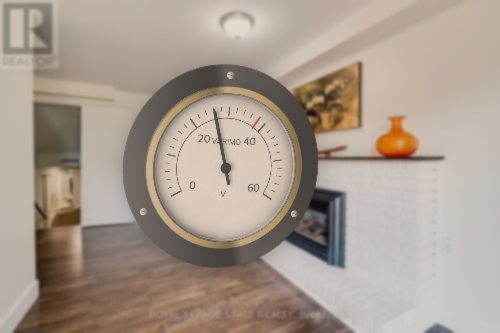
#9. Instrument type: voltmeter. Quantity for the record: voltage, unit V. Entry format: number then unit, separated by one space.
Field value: 26 V
